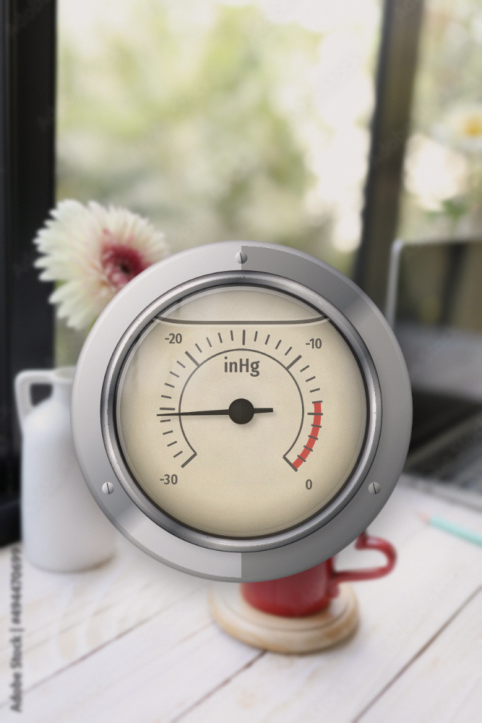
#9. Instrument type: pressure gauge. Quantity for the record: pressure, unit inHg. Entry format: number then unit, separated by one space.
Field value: -25.5 inHg
